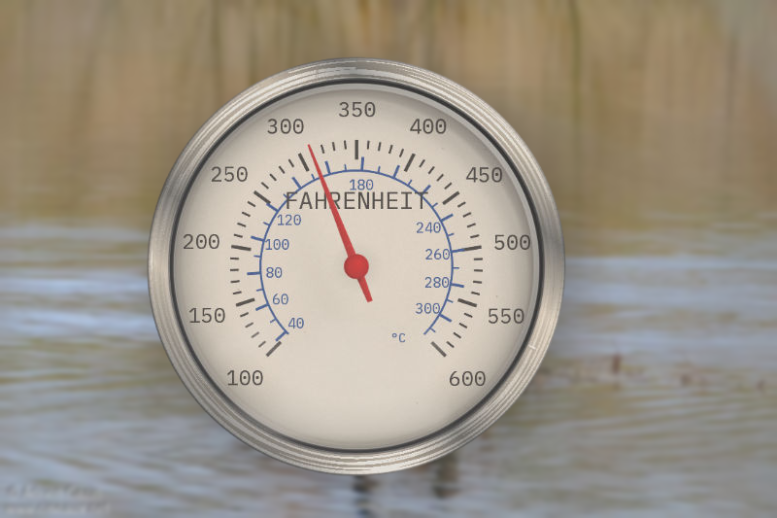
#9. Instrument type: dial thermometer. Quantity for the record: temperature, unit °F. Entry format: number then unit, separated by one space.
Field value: 310 °F
